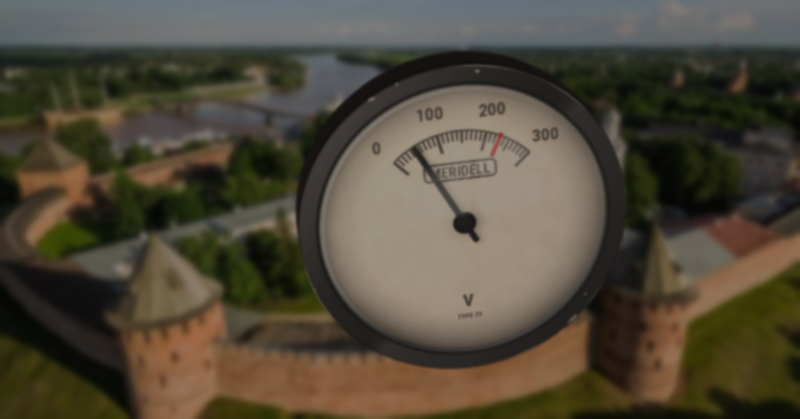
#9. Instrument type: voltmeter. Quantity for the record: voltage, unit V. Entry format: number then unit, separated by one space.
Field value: 50 V
